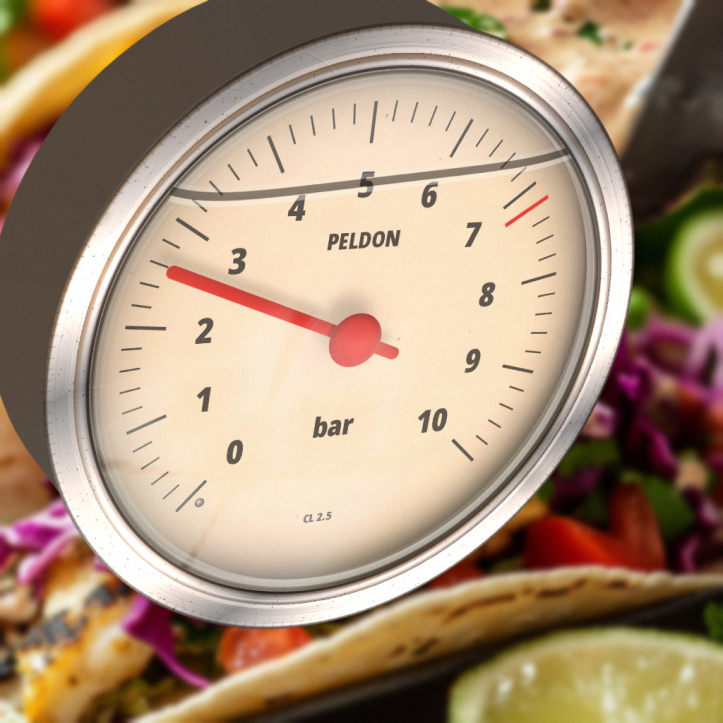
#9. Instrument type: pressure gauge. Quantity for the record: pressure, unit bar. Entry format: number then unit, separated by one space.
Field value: 2.6 bar
